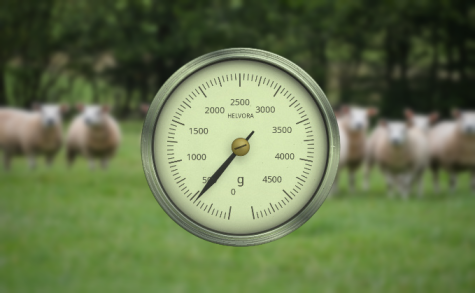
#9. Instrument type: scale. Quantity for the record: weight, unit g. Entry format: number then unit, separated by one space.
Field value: 450 g
